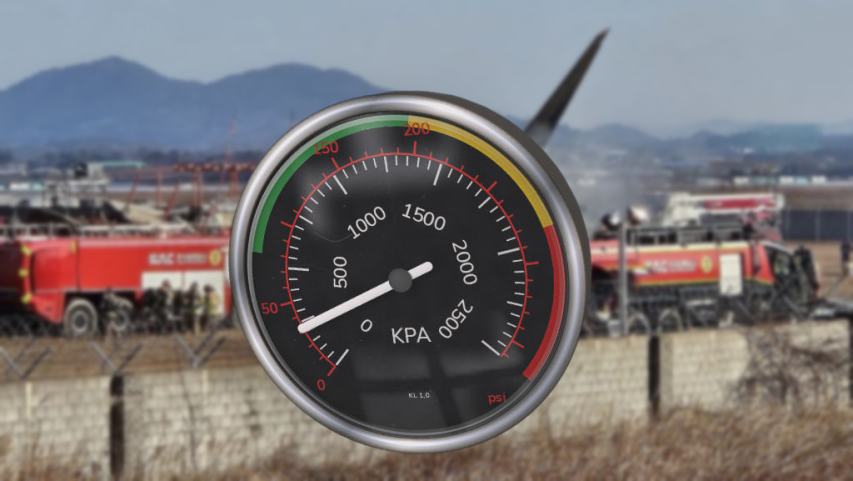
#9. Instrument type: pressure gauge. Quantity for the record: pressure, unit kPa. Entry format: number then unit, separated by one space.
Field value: 225 kPa
